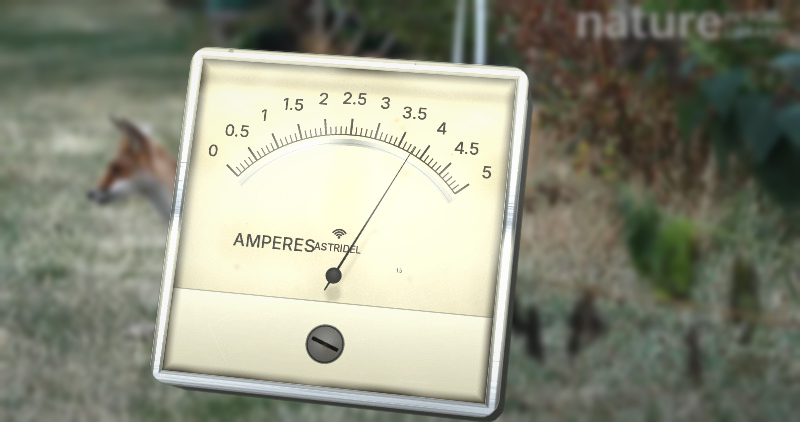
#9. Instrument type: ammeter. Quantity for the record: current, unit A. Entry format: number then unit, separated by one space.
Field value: 3.8 A
